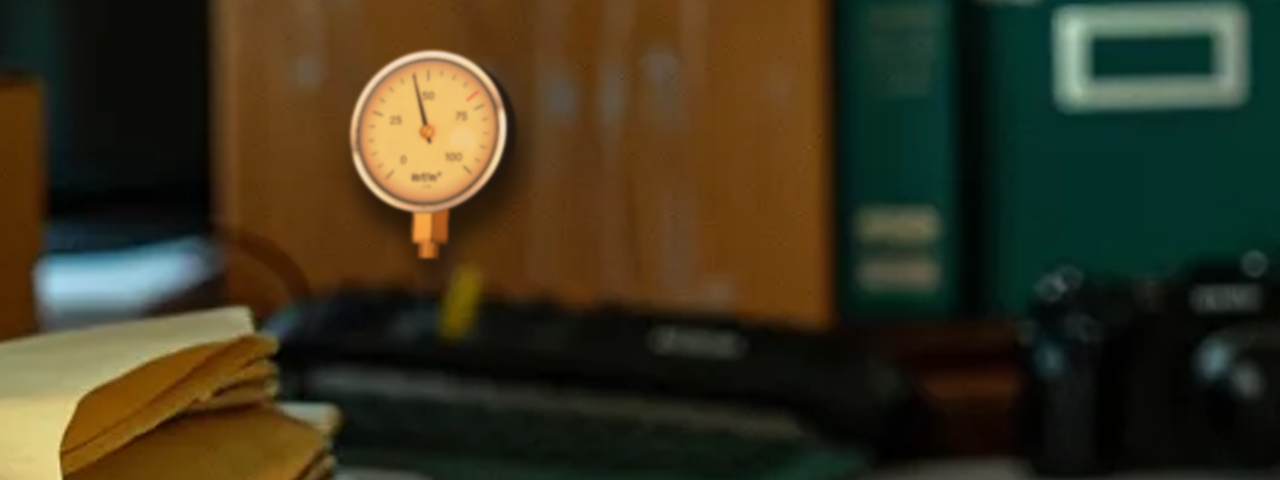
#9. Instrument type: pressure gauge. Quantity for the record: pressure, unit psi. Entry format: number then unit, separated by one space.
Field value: 45 psi
